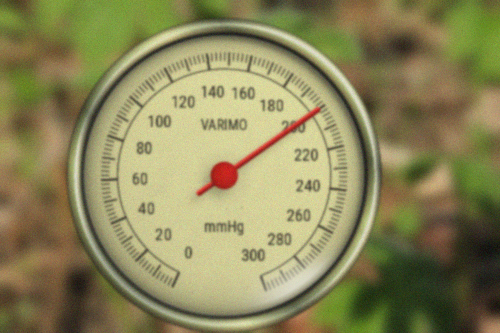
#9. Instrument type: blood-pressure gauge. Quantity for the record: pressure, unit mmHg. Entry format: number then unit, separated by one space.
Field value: 200 mmHg
